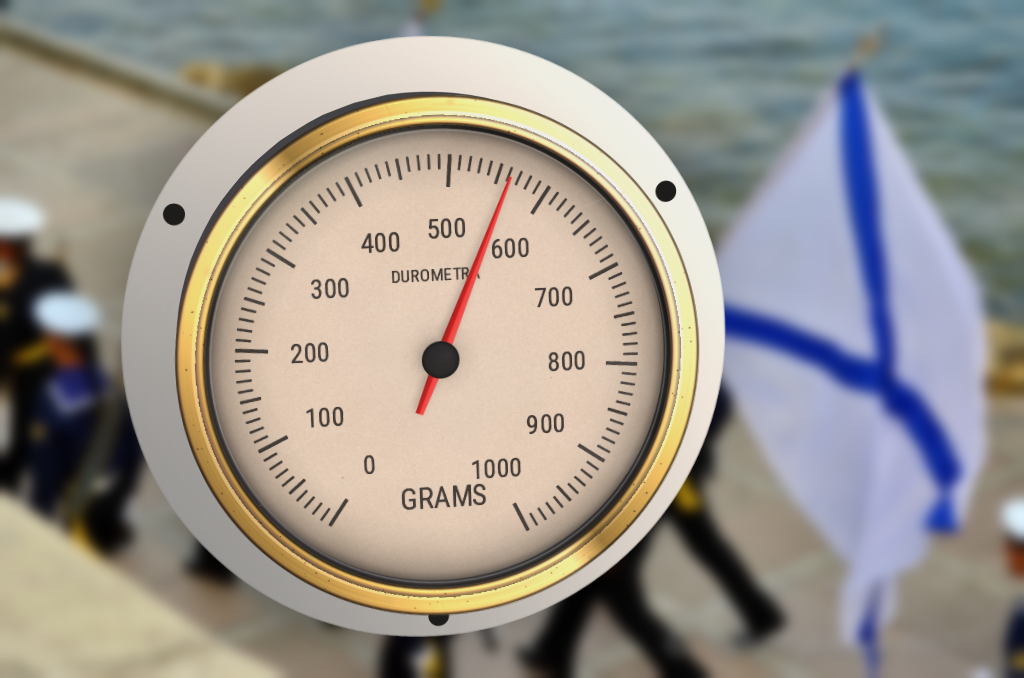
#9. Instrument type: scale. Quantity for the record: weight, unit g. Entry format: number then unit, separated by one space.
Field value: 560 g
